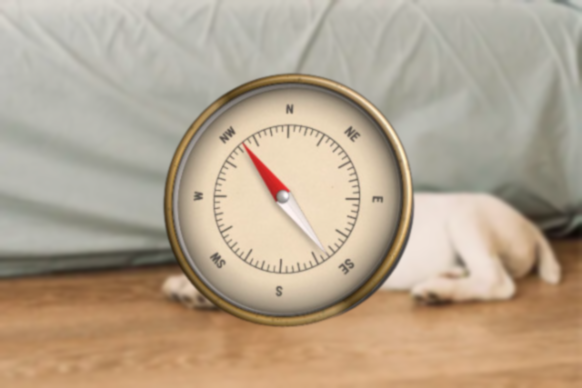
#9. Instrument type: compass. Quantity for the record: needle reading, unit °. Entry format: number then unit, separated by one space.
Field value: 320 °
